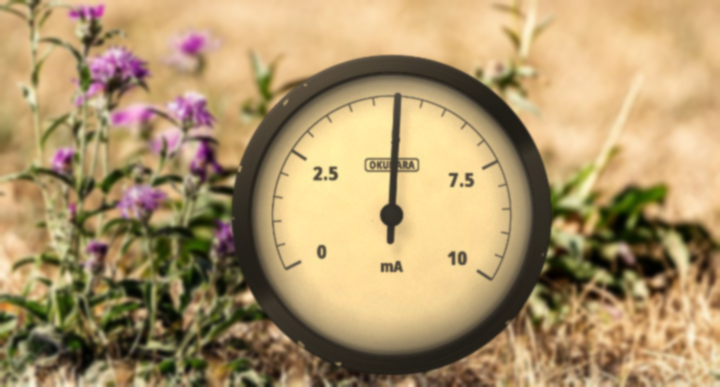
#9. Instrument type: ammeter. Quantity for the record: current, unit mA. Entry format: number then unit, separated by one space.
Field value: 5 mA
